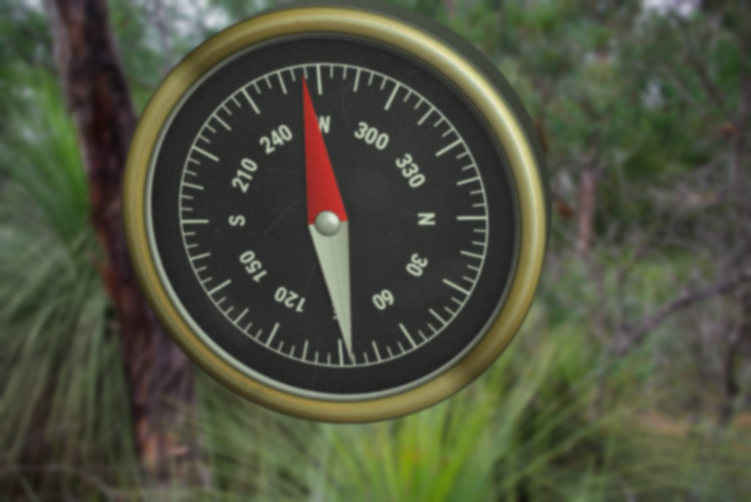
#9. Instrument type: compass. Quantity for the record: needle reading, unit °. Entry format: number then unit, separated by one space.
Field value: 265 °
